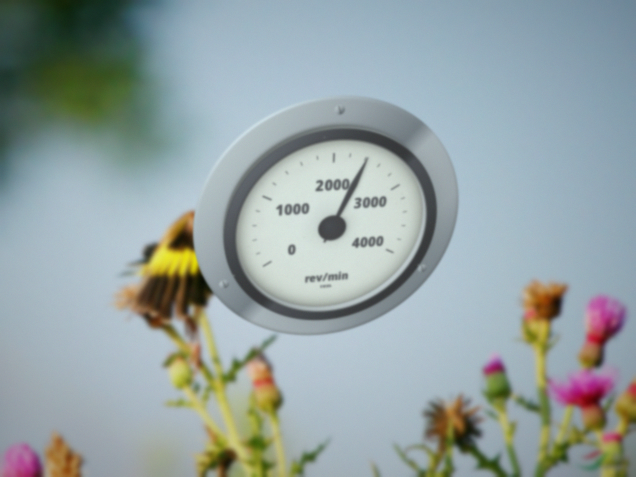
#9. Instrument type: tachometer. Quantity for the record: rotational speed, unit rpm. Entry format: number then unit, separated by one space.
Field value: 2400 rpm
